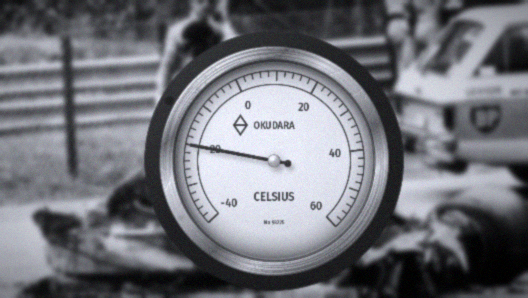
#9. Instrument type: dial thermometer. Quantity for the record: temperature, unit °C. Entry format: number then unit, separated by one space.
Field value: -20 °C
